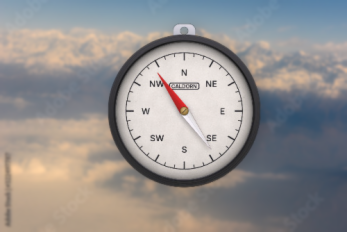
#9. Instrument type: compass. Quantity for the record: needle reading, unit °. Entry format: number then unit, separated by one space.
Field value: 325 °
